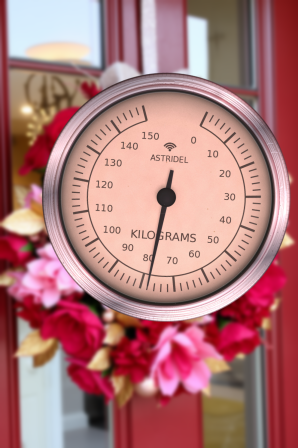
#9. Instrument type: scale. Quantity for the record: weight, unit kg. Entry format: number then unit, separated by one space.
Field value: 78 kg
